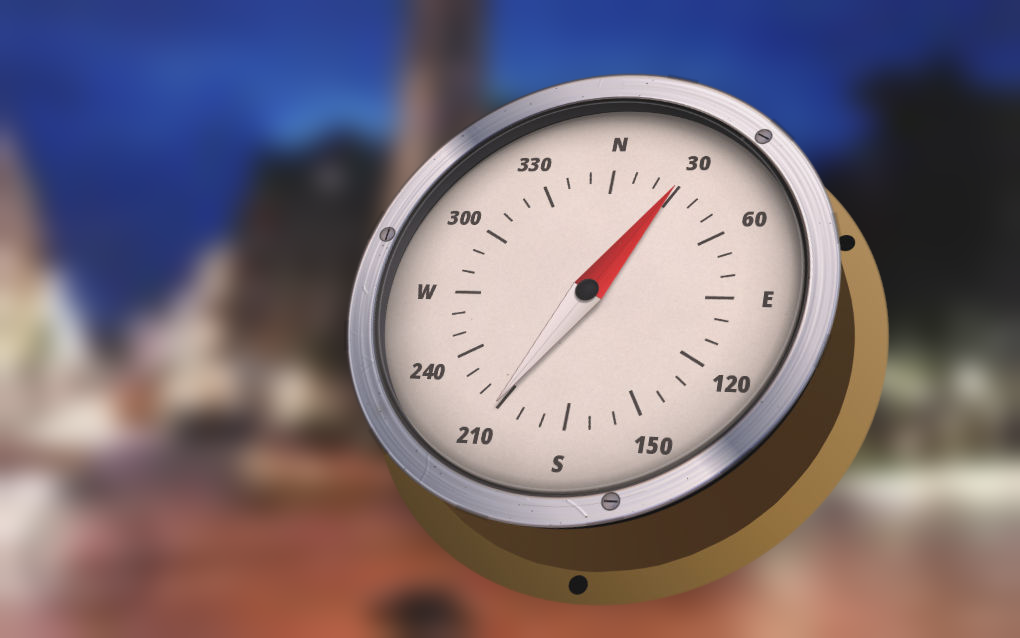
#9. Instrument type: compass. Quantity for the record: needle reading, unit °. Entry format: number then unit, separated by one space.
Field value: 30 °
